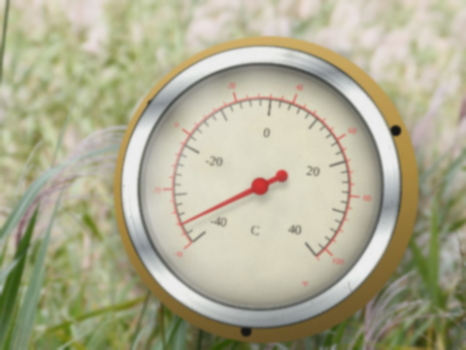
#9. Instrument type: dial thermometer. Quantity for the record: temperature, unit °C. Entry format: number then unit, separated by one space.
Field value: -36 °C
